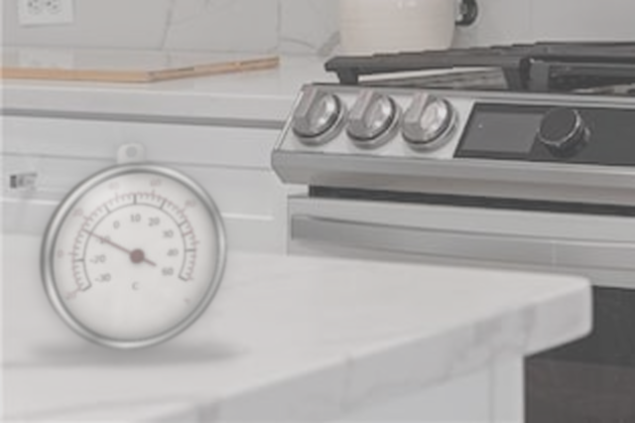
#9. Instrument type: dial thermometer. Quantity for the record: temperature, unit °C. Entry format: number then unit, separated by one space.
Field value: -10 °C
